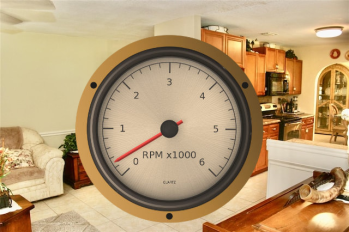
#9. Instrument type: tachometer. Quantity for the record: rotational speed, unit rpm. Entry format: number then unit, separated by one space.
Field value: 300 rpm
